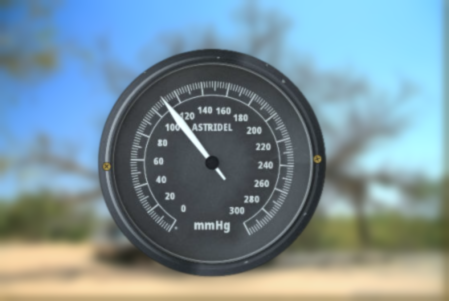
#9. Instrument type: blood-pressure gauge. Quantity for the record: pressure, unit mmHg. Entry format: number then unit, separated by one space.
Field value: 110 mmHg
